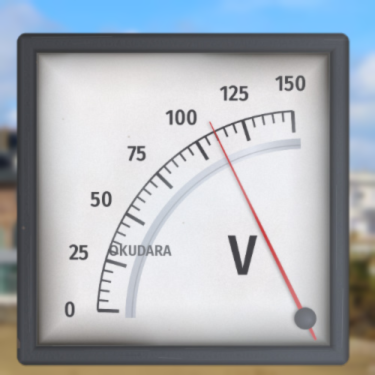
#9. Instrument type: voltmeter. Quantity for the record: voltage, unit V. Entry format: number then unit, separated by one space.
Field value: 110 V
